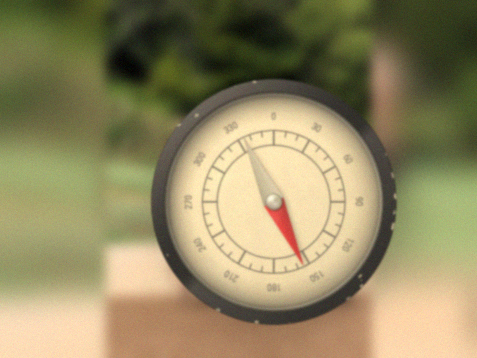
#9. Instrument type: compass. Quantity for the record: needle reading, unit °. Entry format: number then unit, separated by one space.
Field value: 155 °
